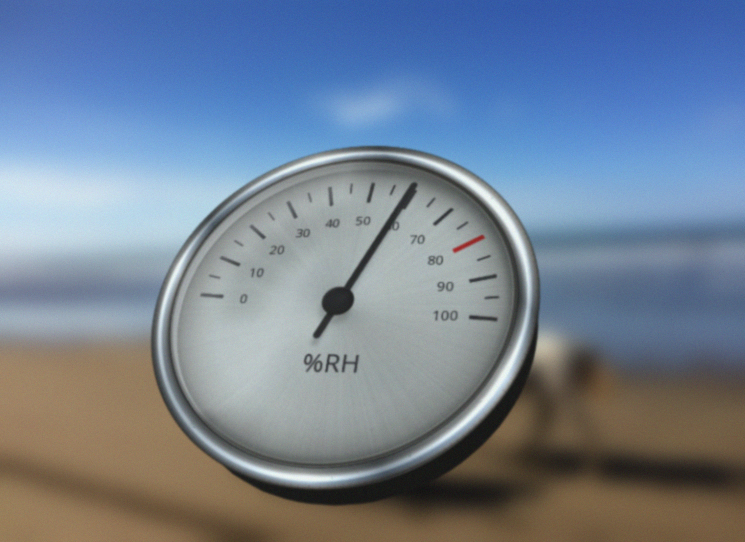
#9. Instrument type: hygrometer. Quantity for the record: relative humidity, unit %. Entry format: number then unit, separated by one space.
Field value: 60 %
